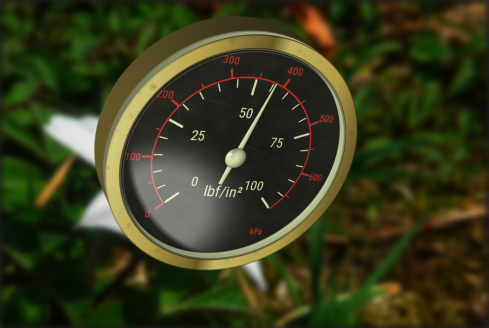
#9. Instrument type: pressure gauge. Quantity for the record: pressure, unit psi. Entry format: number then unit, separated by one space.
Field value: 55 psi
